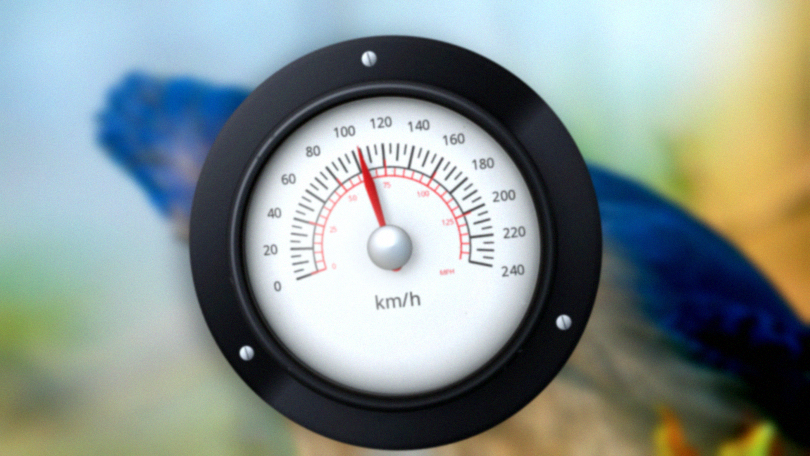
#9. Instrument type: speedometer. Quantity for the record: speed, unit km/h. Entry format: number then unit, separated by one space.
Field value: 105 km/h
